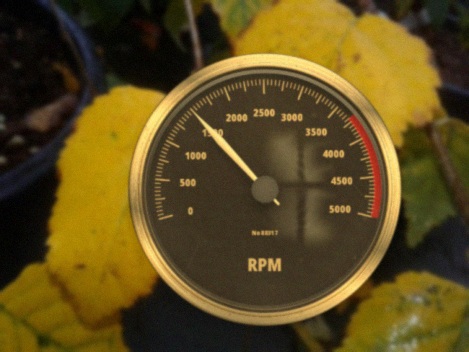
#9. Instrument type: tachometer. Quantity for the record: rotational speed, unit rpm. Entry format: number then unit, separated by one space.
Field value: 1500 rpm
